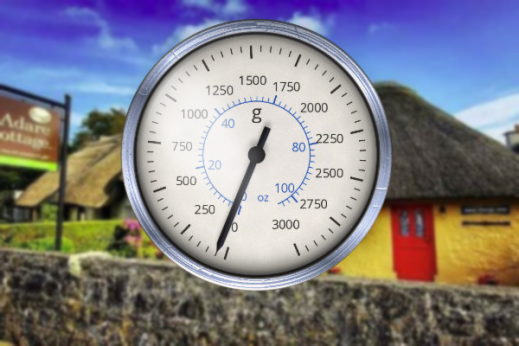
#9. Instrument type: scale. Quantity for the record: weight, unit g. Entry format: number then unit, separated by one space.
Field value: 50 g
